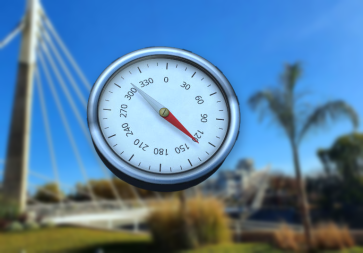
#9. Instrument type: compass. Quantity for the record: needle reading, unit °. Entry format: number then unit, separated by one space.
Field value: 130 °
